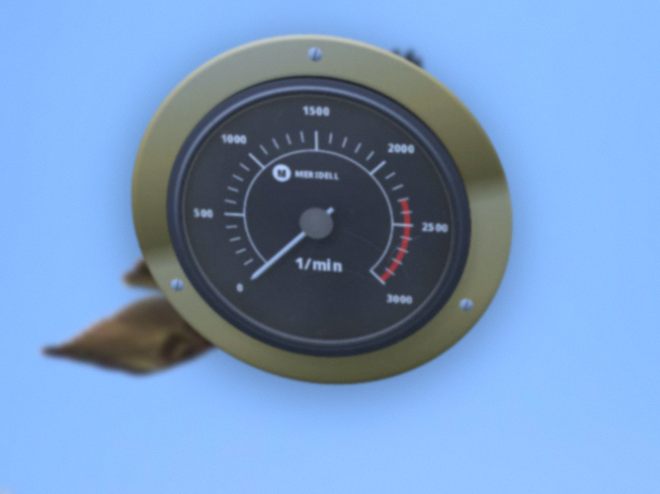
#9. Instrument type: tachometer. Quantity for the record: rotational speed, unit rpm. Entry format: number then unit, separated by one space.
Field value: 0 rpm
